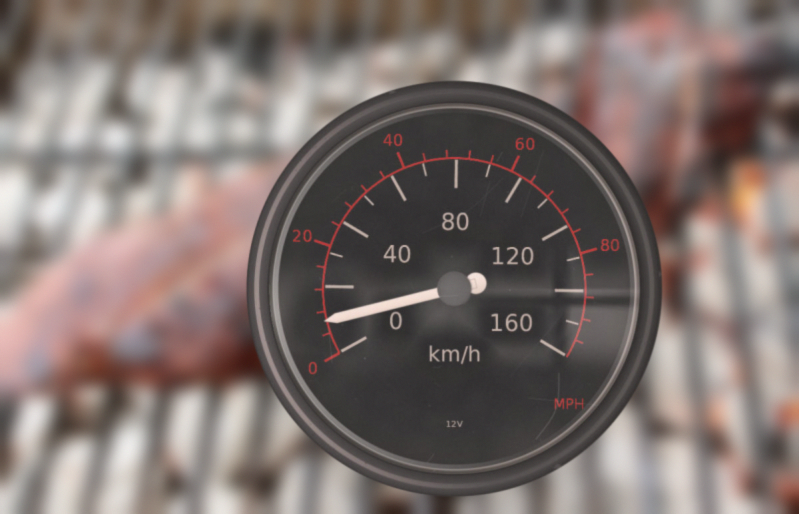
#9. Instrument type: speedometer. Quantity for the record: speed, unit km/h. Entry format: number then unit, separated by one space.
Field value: 10 km/h
